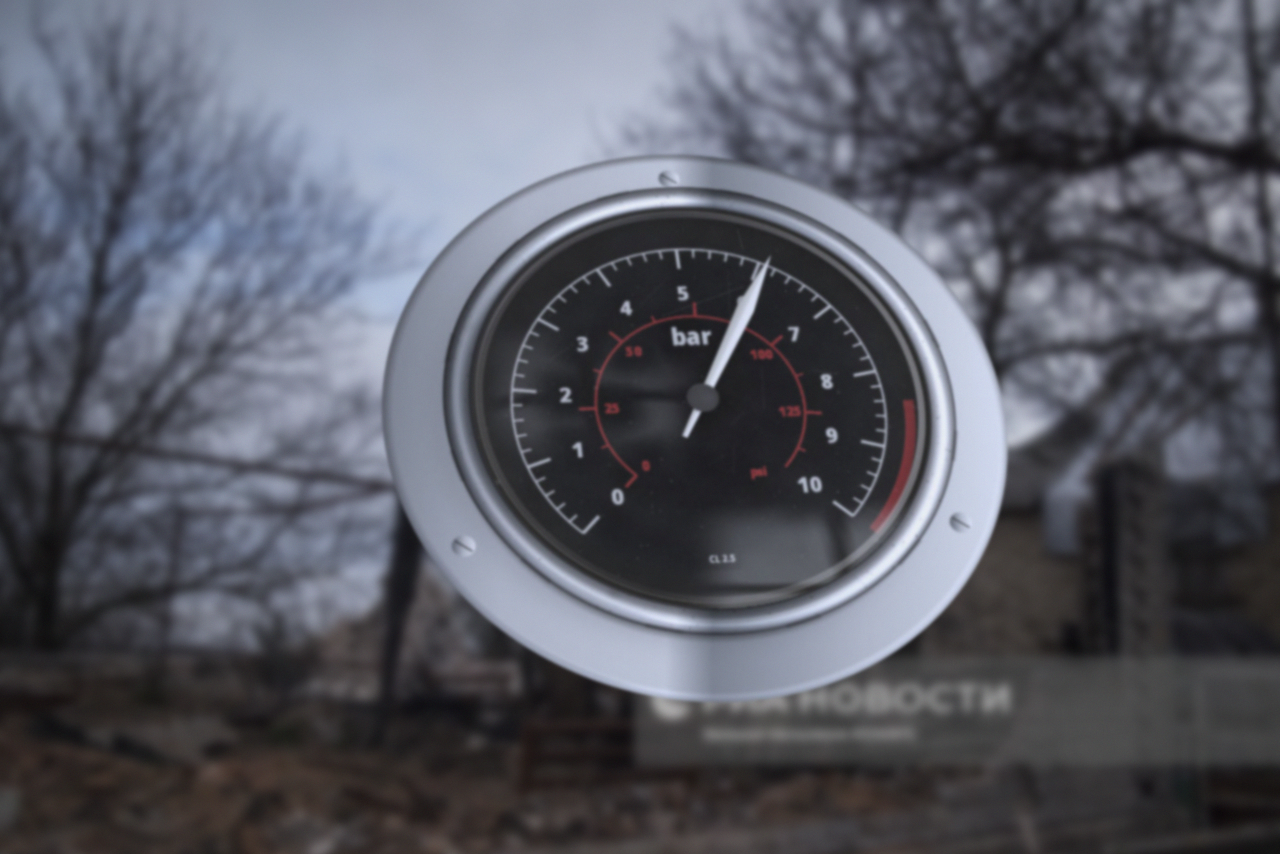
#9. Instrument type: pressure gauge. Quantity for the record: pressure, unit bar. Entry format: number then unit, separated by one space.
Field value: 6.1 bar
